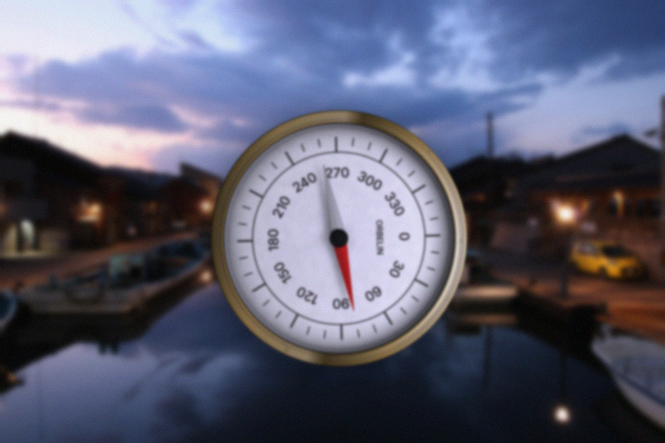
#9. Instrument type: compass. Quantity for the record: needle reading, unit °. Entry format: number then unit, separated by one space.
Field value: 80 °
